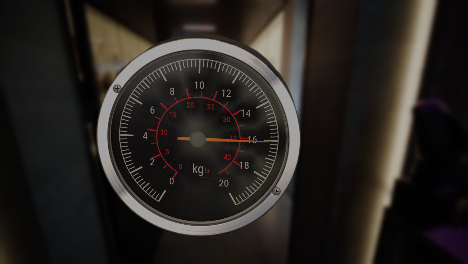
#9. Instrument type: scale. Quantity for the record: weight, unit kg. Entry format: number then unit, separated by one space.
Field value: 16 kg
